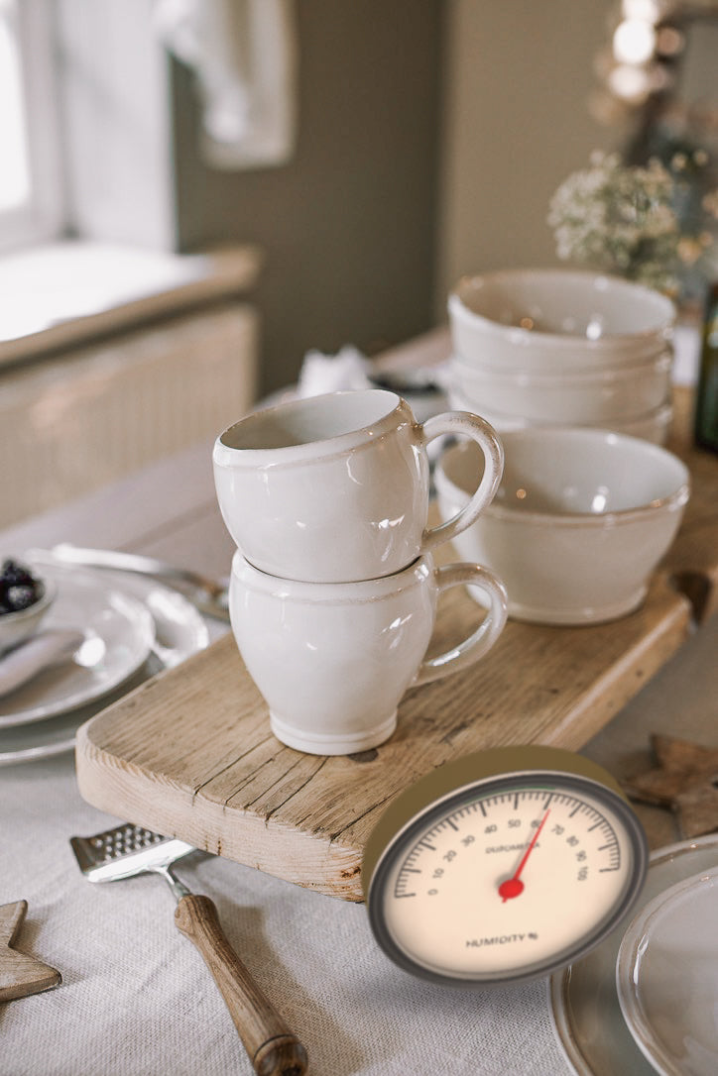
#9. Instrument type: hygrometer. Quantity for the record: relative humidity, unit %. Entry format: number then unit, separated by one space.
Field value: 60 %
